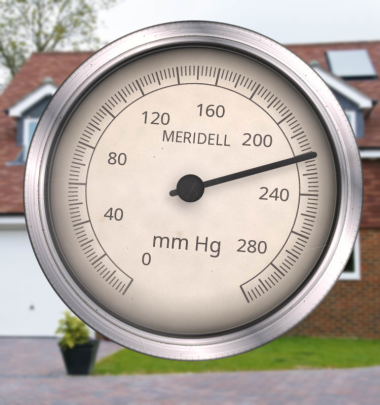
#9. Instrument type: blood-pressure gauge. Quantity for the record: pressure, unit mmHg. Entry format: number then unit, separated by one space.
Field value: 222 mmHg
